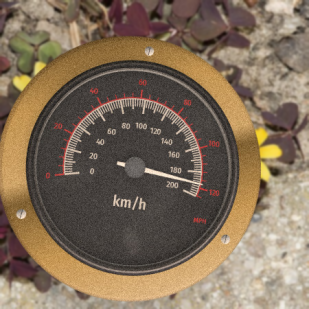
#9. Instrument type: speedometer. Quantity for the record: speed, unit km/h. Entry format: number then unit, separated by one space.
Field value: 190 km/h
